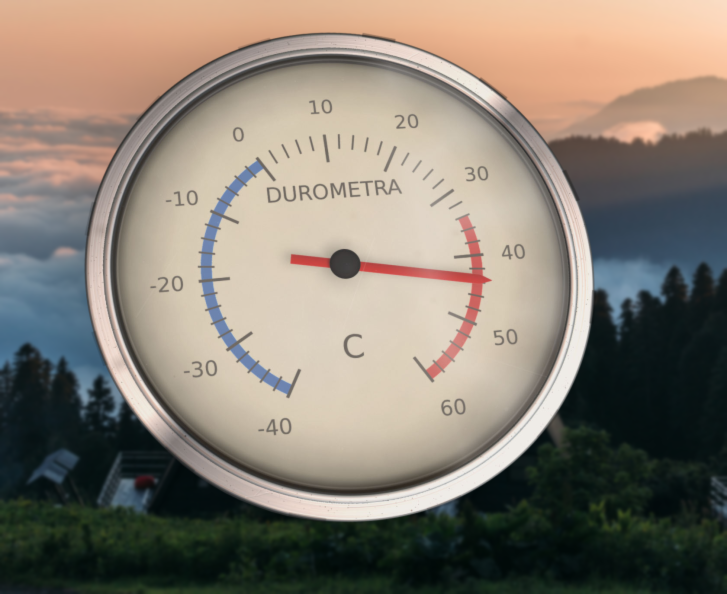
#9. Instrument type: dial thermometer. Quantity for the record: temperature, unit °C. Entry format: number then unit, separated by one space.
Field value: 44 °C
